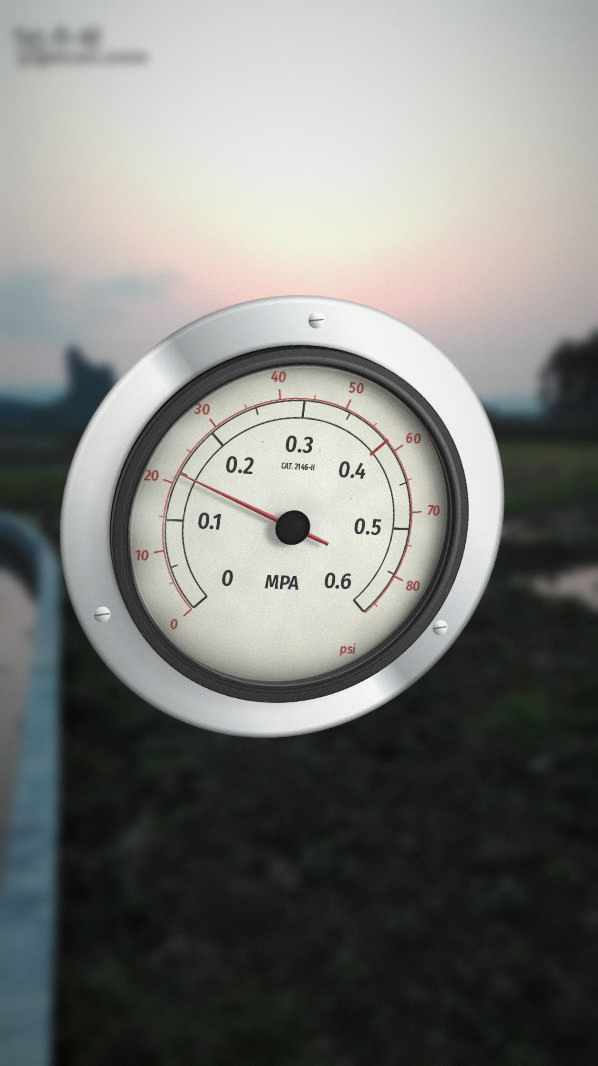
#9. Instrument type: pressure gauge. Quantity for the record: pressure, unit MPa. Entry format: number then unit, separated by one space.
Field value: 0.15 MPa
